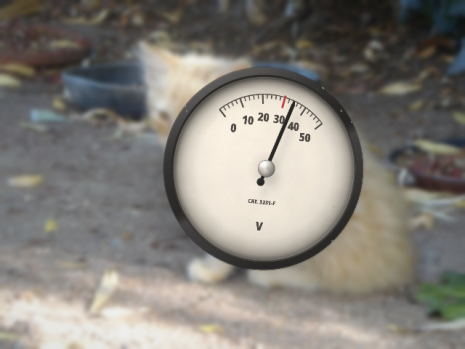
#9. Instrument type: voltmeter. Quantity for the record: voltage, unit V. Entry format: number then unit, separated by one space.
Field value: 34 V
